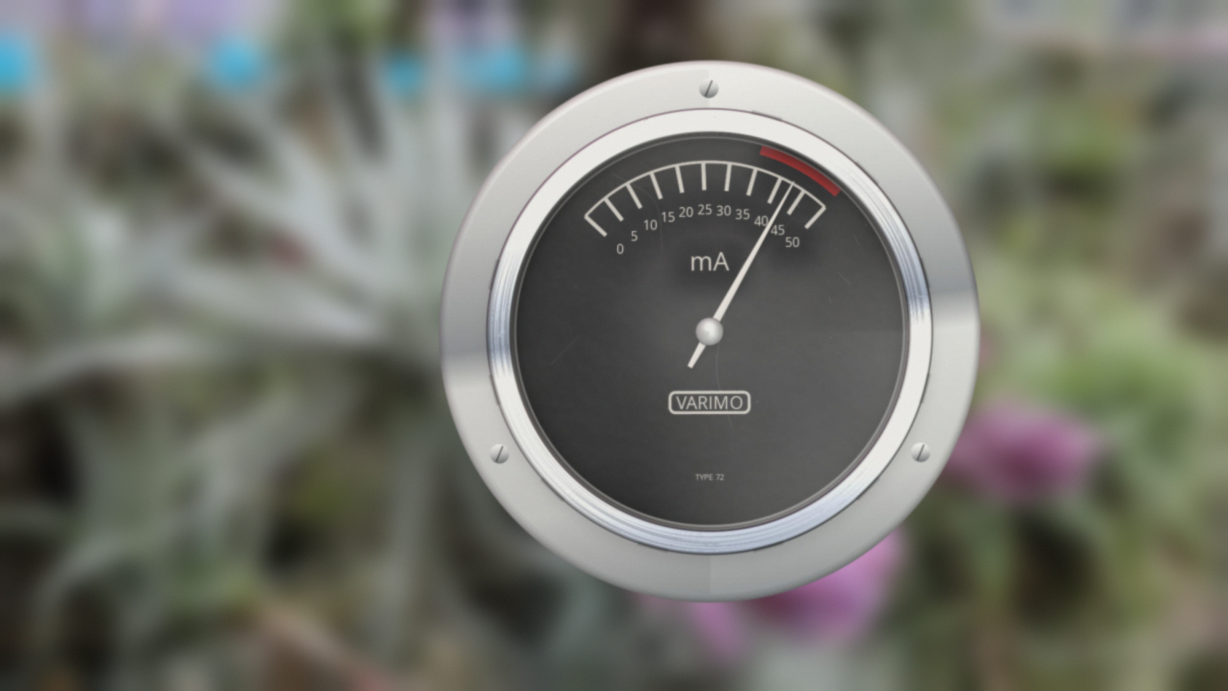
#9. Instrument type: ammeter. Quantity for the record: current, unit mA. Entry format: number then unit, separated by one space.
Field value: 42.5 mA
